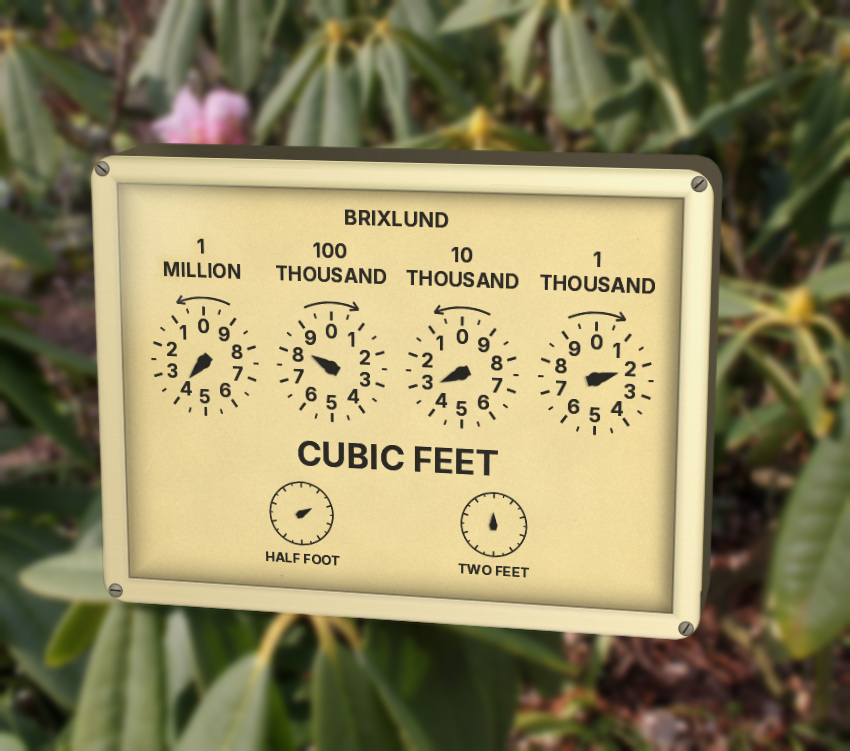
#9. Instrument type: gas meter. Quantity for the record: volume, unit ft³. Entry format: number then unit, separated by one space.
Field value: 383200 ft³
